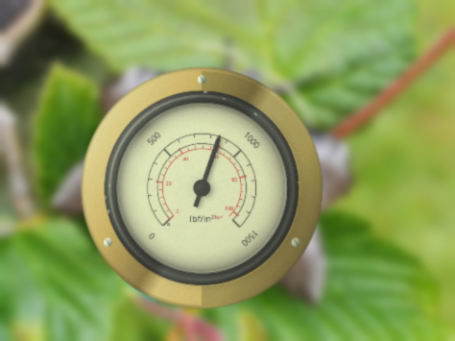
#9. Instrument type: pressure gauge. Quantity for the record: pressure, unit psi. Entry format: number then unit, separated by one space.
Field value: 850 psi
